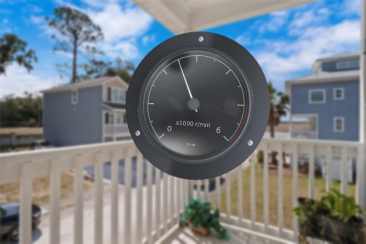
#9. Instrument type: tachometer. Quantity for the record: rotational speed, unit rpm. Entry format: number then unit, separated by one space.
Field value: 2500 rpm
